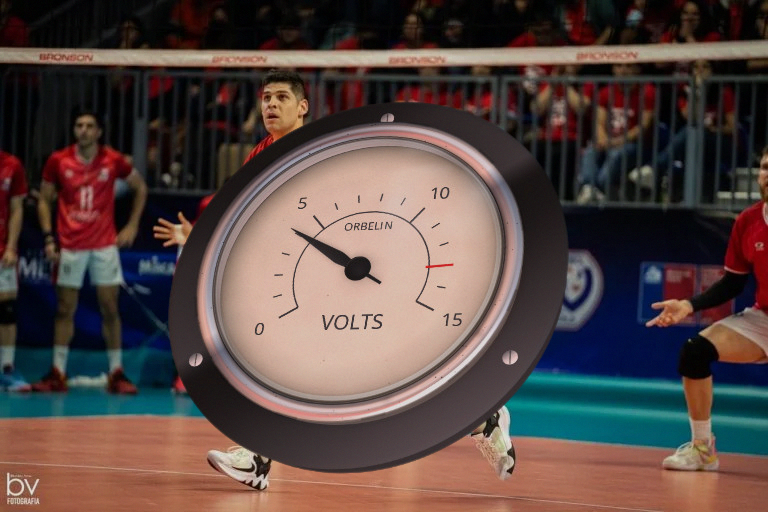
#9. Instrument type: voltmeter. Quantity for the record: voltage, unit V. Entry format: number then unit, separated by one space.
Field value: 4 V
